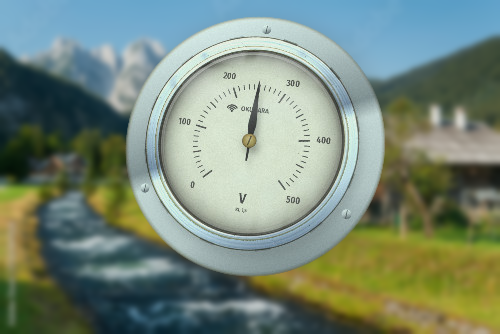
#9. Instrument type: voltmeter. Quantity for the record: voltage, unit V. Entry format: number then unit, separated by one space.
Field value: 250 V
